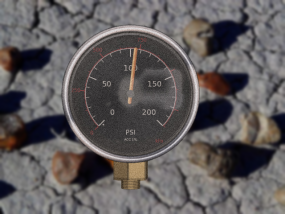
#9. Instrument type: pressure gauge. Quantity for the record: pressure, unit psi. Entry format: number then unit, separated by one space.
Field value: 105 psi
